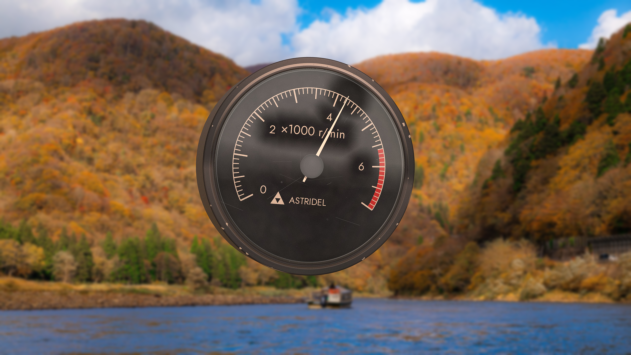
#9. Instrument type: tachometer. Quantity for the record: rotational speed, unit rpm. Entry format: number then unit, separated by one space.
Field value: 4200 rpm
